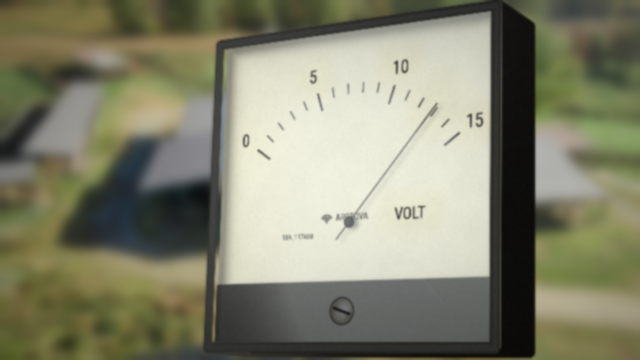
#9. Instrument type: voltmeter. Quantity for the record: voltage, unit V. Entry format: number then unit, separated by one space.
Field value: 13 V
